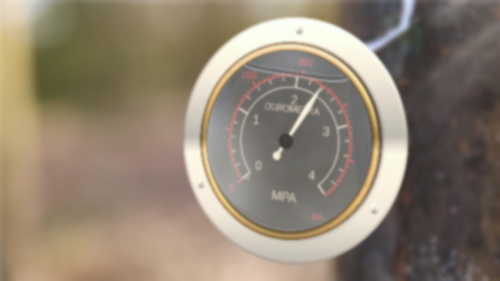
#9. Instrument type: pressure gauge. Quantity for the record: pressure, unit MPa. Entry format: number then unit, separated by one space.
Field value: 2.4 MPa
